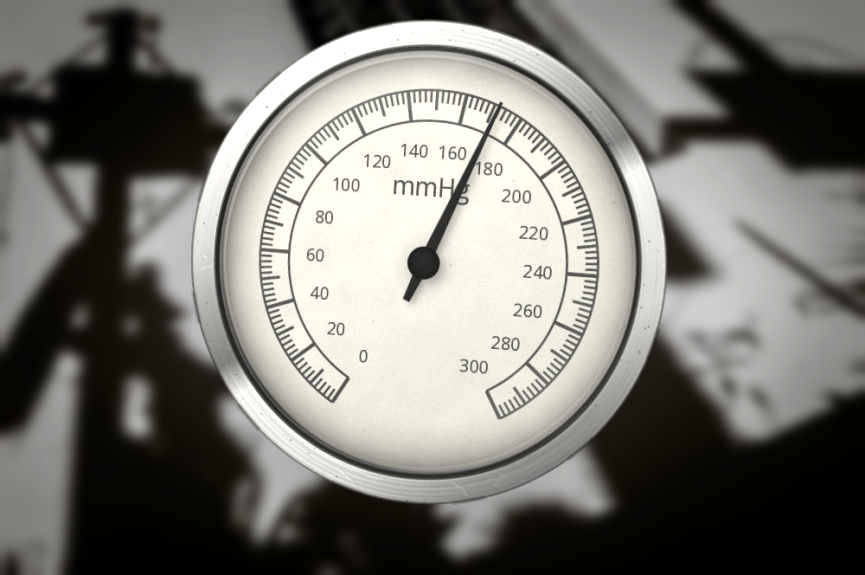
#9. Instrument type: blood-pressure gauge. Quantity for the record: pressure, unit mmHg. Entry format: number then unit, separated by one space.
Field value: 172 mmHg
